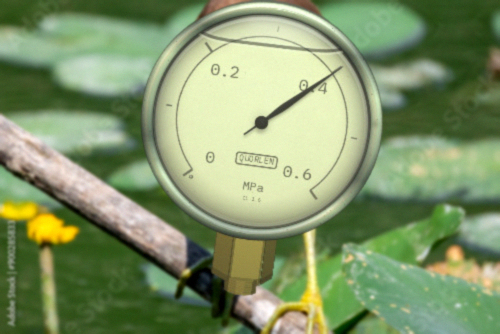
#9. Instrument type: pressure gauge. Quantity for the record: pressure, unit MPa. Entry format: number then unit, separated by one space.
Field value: 0.4 MPa
